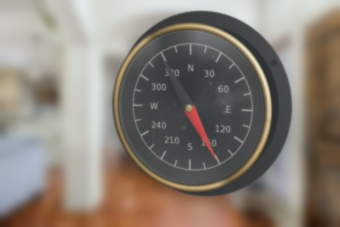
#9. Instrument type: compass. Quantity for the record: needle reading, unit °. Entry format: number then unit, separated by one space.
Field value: 150 °
